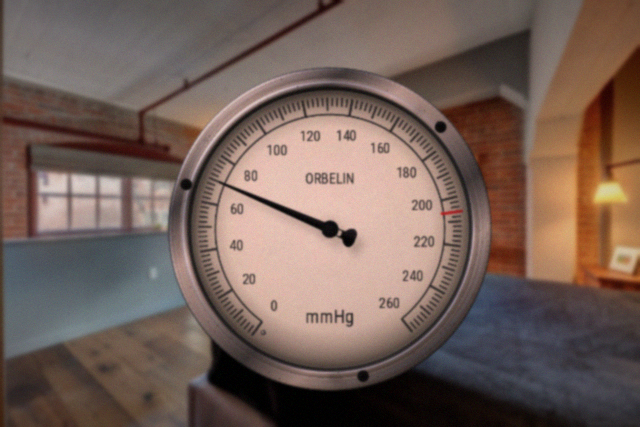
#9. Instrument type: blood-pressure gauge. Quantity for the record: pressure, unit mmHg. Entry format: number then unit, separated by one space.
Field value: 70 mmHg
